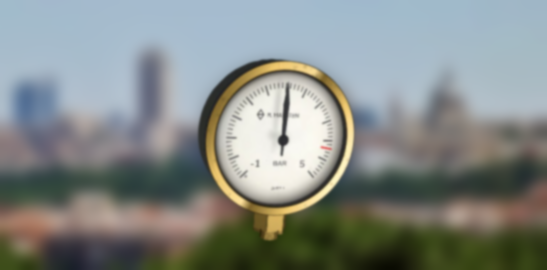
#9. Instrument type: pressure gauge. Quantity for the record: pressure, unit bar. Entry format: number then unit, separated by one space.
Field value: 2 bar
